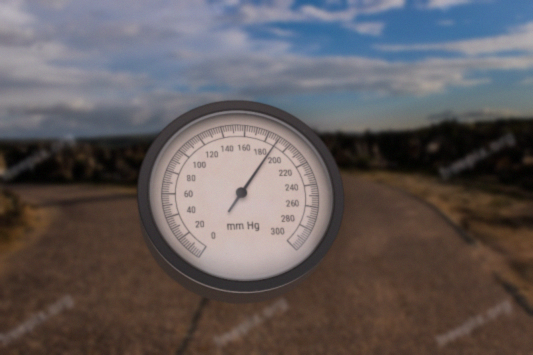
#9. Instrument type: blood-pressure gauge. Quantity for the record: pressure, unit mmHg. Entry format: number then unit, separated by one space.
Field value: 190 mmHg
